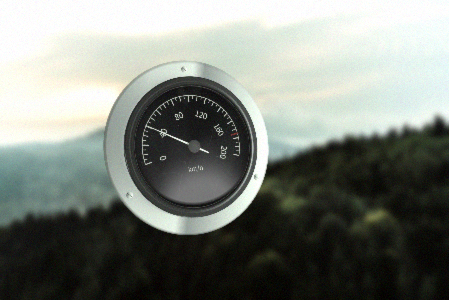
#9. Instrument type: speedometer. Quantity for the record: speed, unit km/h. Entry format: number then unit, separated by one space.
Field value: 40 km/h
